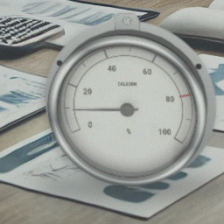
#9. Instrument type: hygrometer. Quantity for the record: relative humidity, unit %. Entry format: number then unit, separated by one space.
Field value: 10 %
